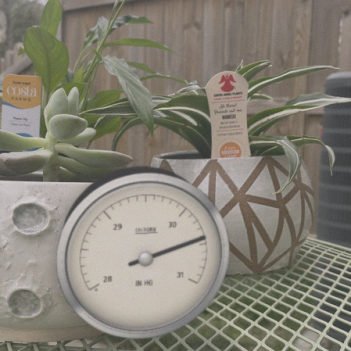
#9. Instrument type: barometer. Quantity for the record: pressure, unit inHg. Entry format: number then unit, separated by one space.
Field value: 30.4 inHg
